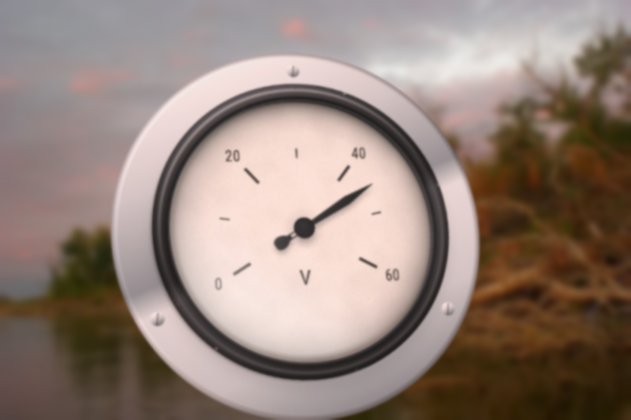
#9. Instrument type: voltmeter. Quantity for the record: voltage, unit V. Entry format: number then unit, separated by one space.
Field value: 45 V
